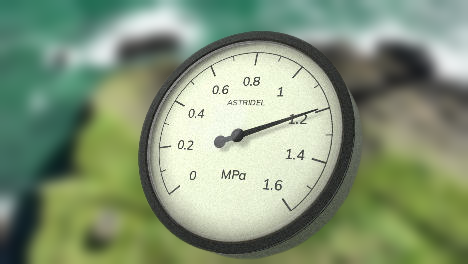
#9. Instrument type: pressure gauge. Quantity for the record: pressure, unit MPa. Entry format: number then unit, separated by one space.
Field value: 1.2 MPa
